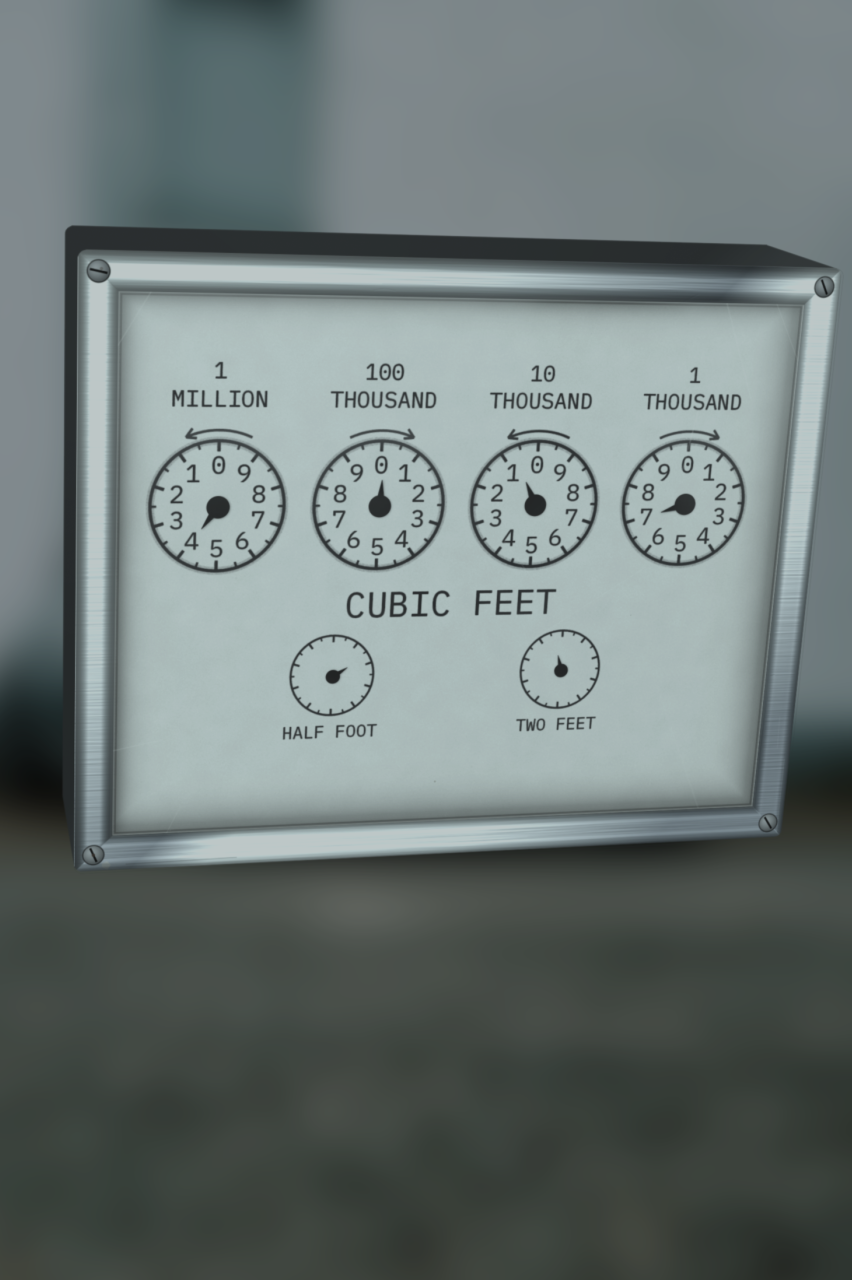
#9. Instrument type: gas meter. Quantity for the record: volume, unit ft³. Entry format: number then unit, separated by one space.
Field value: 400700 ft³
